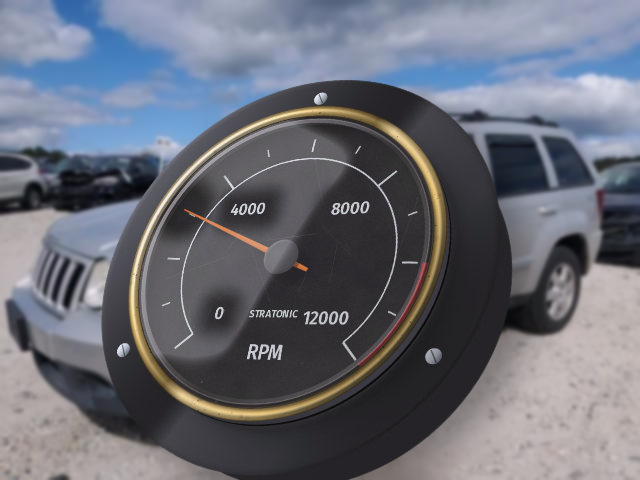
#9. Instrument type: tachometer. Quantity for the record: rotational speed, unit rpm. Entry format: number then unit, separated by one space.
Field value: 3000 rpm
